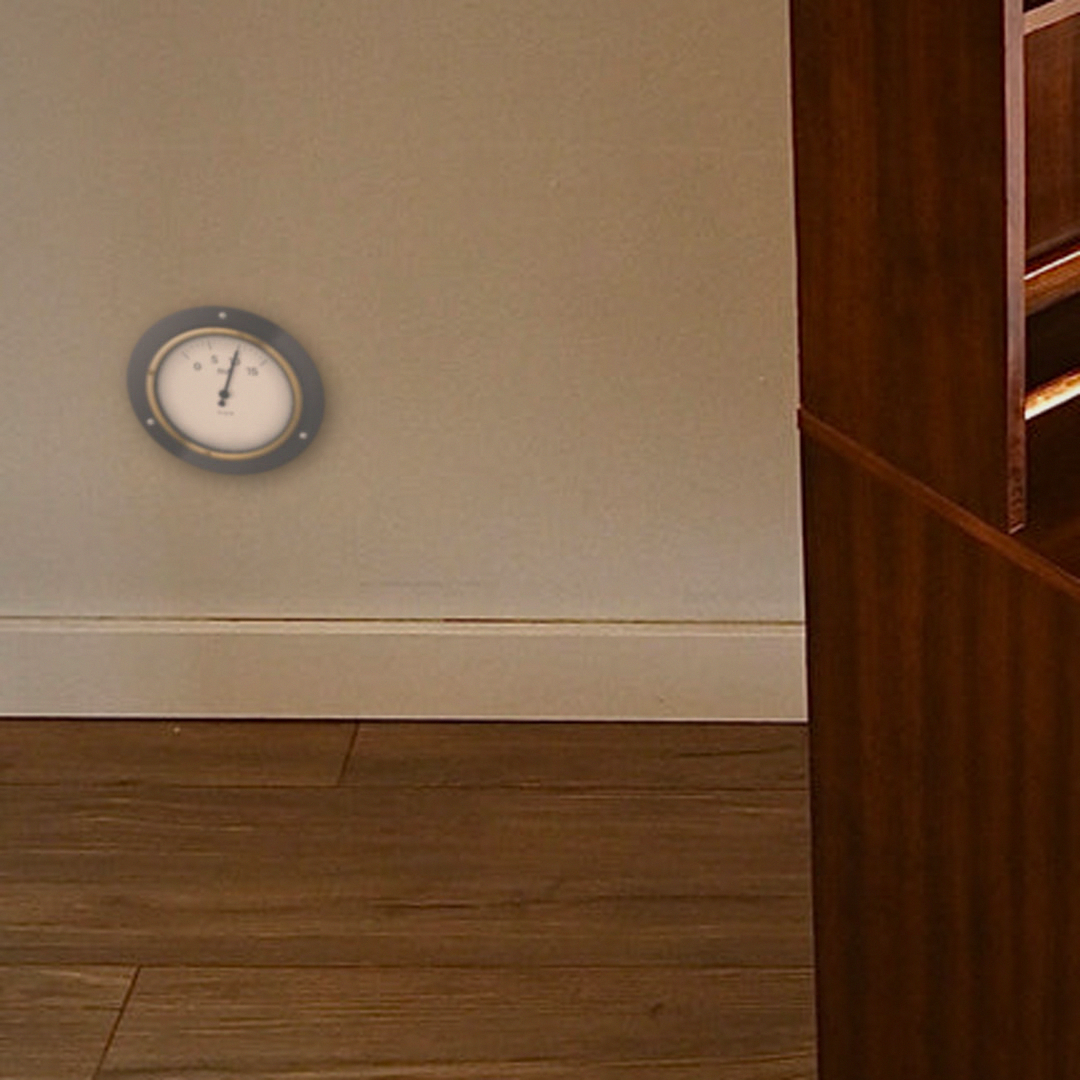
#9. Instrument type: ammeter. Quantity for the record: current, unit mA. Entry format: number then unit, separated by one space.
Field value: 10 mA
